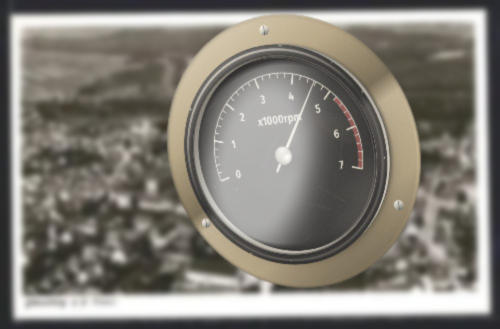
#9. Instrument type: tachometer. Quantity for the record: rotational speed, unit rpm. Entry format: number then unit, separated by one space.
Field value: 4600 rpm
